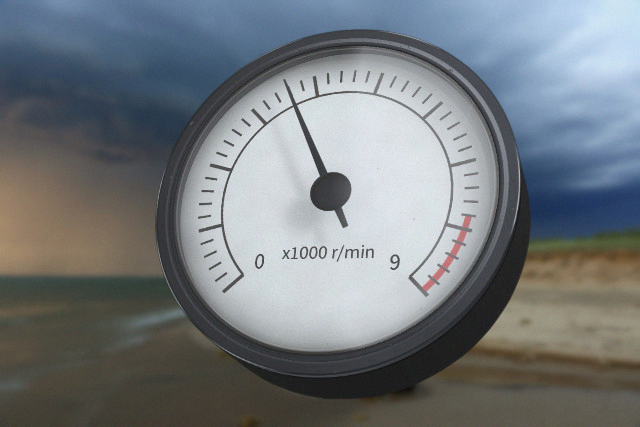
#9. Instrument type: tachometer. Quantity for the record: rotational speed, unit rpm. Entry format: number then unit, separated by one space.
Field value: 3600 rpm
